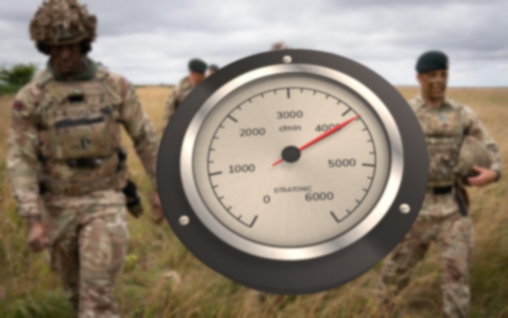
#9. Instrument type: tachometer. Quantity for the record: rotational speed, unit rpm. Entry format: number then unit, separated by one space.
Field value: 4200 rpm
